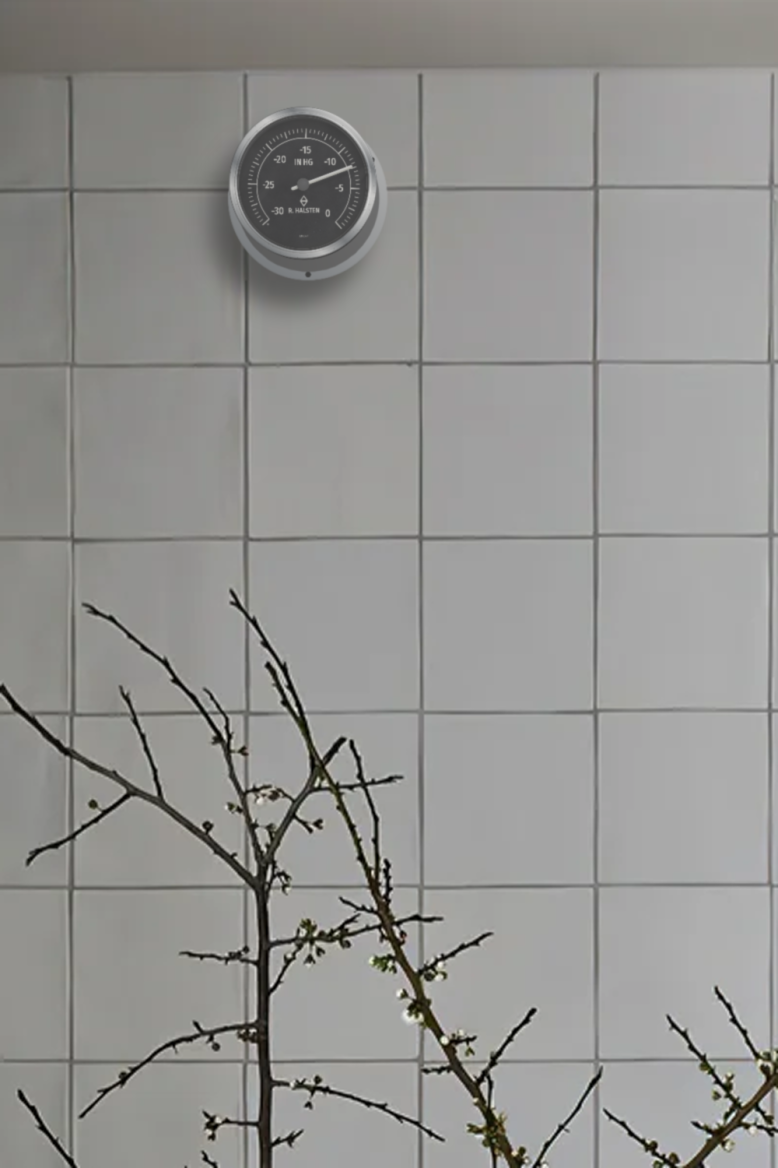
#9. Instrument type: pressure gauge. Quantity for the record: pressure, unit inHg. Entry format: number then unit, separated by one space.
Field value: -7.5 inHg
